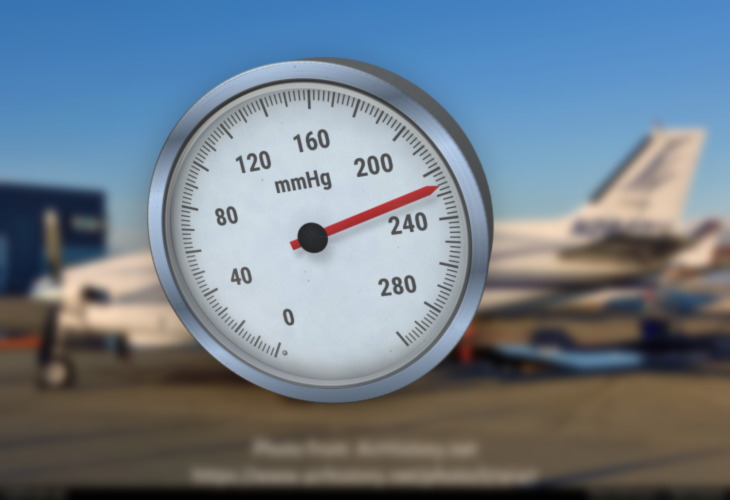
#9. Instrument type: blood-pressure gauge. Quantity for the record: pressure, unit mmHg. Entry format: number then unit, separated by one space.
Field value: 226 mmHg
